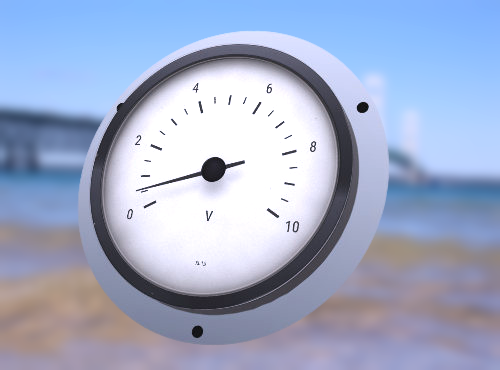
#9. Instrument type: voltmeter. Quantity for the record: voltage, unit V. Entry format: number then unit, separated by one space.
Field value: 0.5 V
